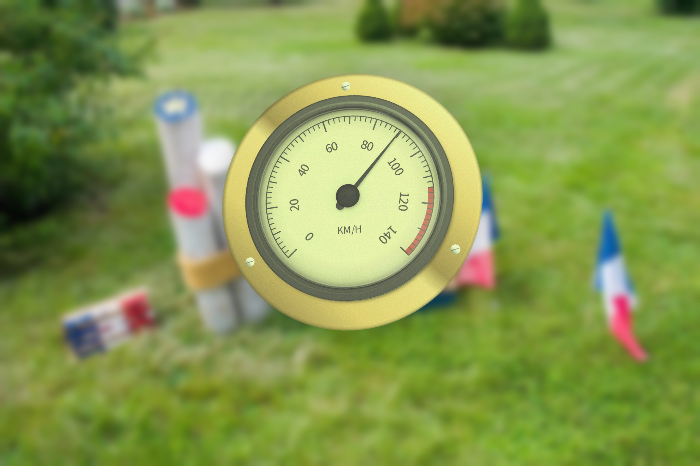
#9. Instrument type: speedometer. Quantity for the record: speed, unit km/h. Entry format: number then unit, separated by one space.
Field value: 90 km/h
